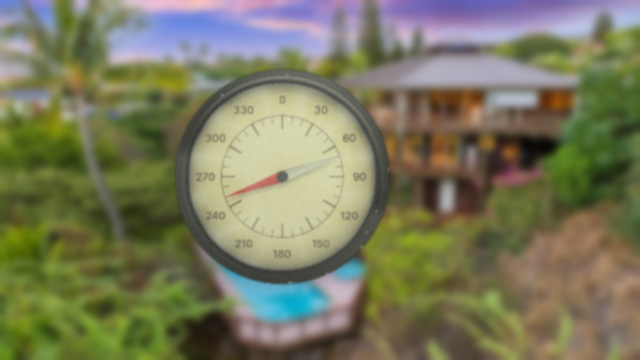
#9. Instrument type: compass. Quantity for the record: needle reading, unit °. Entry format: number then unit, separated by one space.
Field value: 250 °
